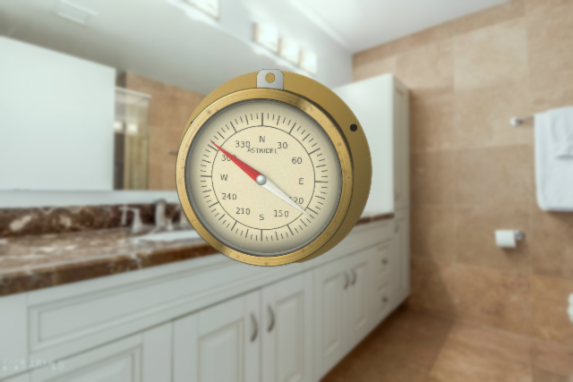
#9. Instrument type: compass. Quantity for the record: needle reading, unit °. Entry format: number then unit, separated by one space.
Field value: 305 °
